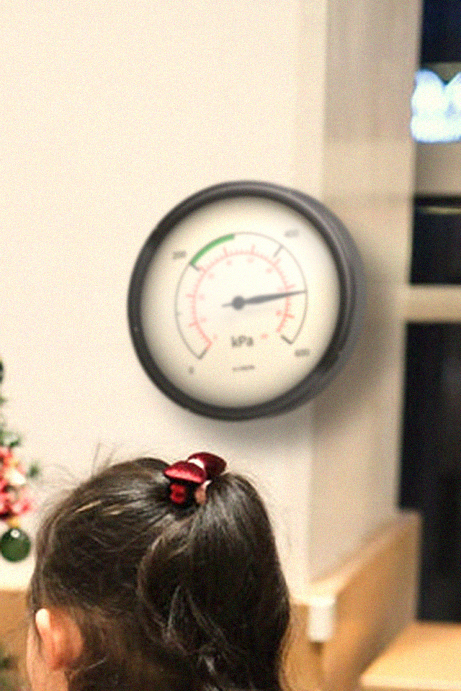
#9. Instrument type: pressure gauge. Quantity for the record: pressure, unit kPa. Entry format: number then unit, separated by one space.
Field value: 500 kPa
